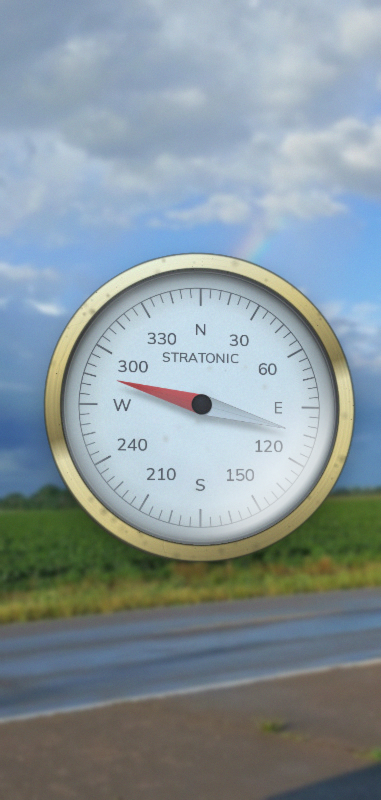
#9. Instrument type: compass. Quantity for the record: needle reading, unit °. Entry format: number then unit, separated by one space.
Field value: 285 °
